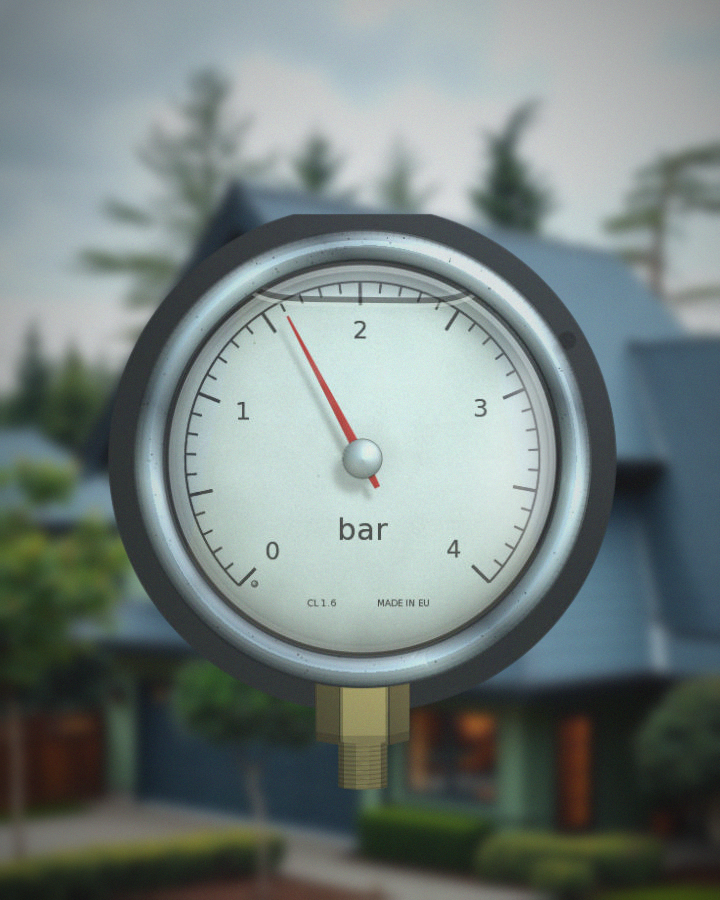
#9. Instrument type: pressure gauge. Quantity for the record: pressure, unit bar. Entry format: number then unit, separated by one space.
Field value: 1.6 bar
